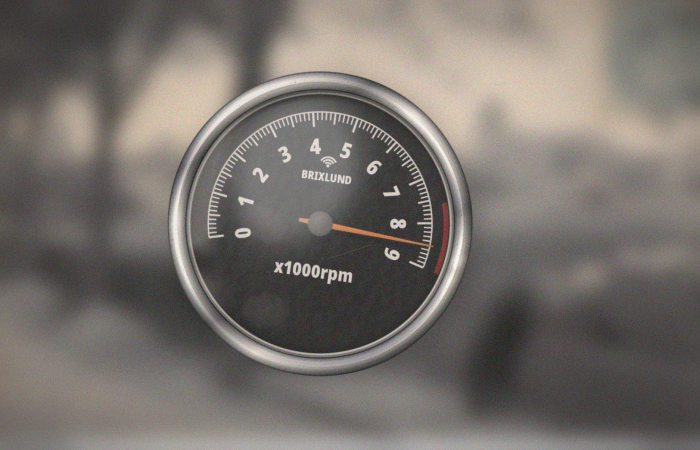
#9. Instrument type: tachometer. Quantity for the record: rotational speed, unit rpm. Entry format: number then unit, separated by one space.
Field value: 8500 rpm
